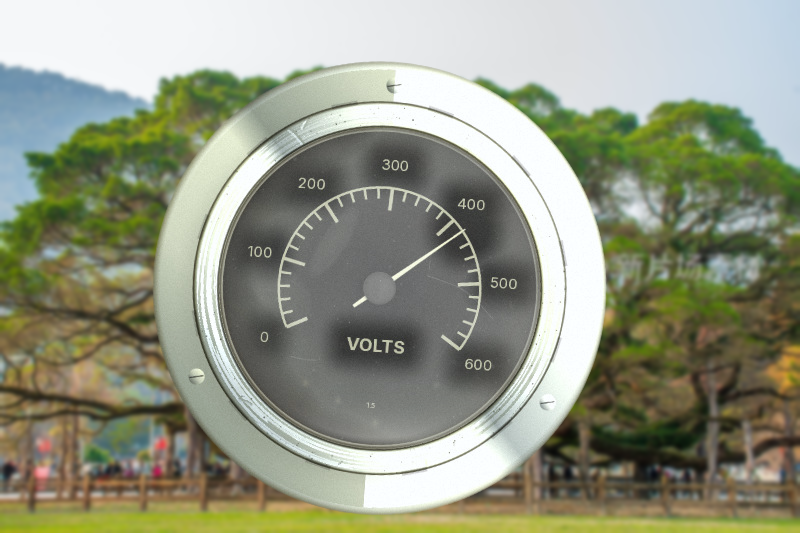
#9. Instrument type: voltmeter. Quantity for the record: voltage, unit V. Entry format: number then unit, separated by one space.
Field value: 420 V
